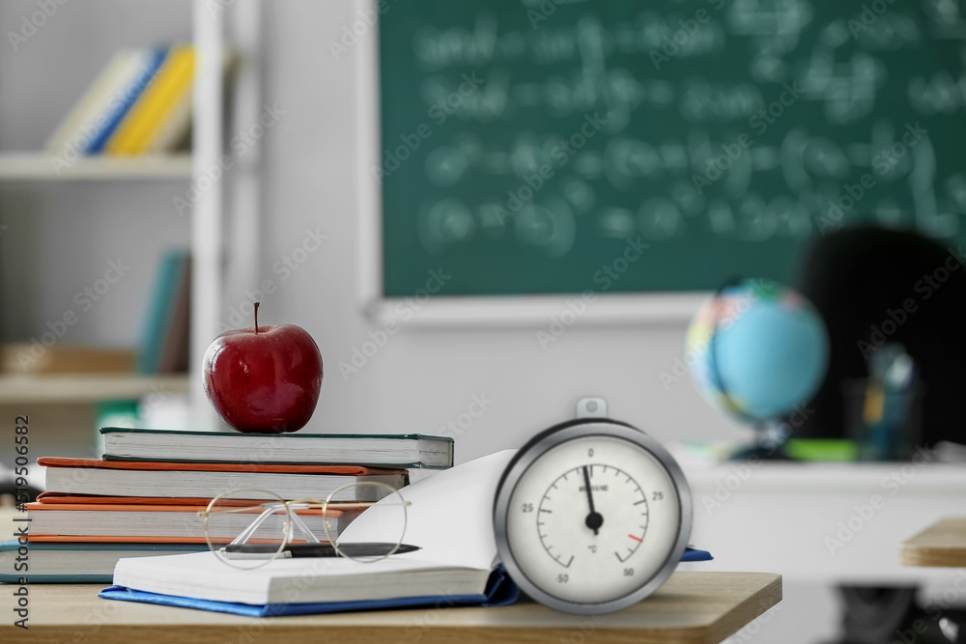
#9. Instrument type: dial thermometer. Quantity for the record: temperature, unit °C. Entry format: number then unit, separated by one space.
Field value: -2.5 °C
